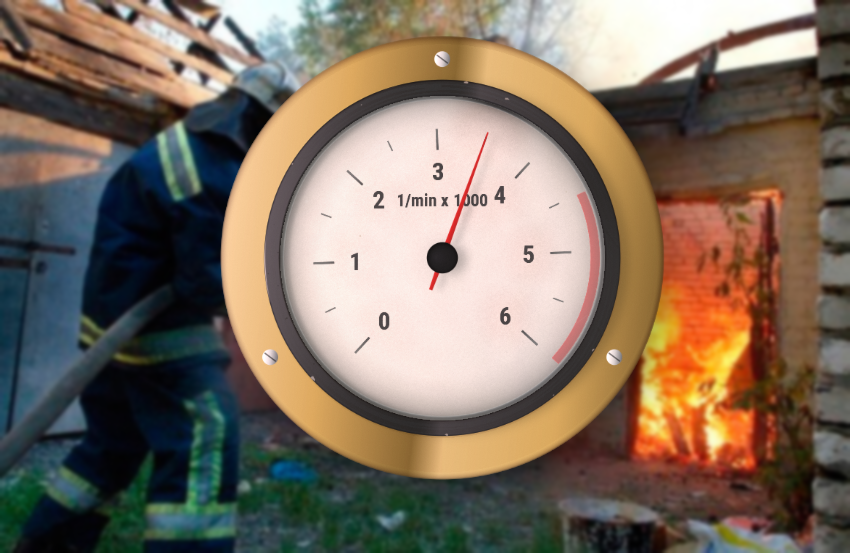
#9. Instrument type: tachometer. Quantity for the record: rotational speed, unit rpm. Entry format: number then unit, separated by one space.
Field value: 3500 rpm
